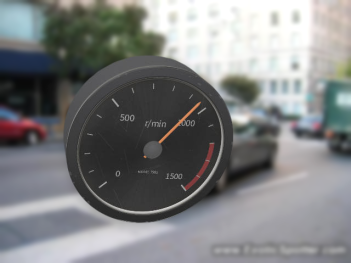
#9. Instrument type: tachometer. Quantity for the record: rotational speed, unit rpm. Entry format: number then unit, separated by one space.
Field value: 950 rpm
